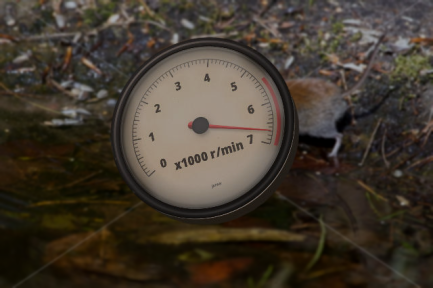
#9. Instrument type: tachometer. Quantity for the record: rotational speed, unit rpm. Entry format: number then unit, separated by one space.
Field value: 6700 rpm
